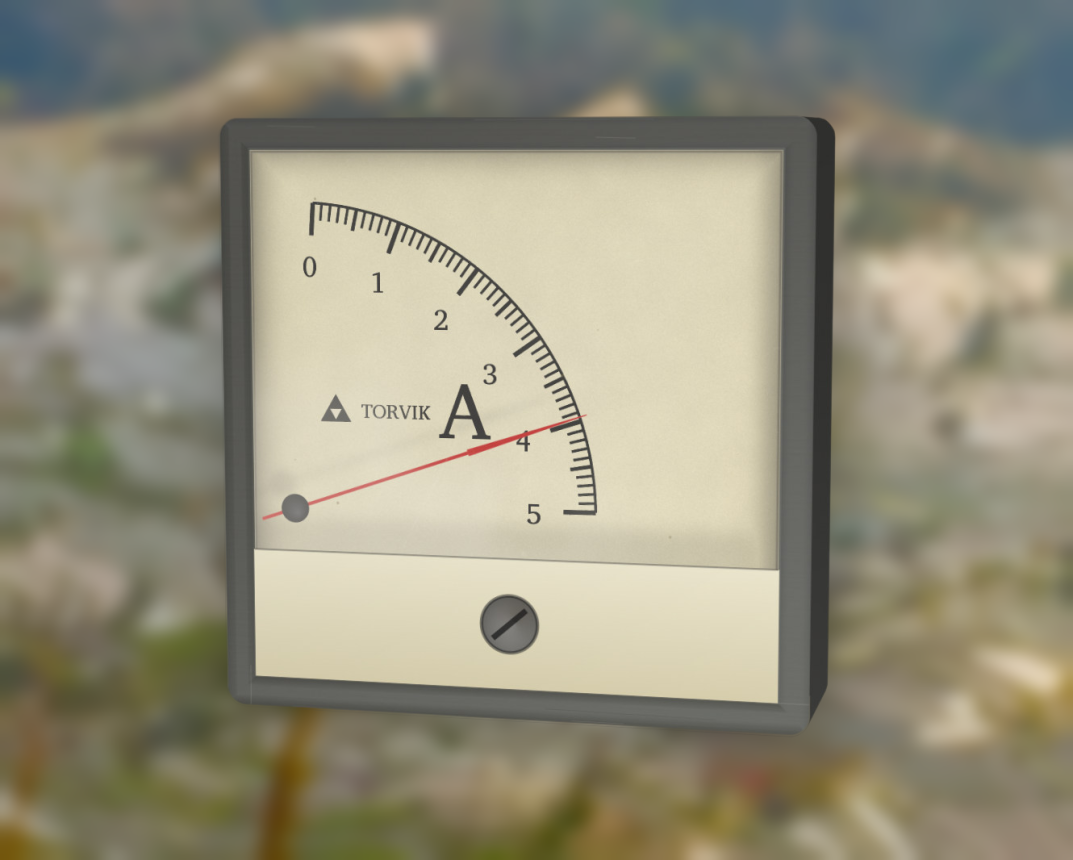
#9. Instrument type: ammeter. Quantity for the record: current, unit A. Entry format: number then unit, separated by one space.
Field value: 3.95 A
